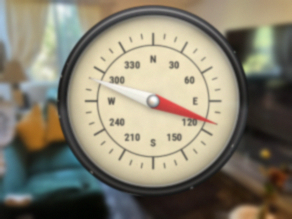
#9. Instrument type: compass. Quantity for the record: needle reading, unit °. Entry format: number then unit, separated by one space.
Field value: 110 °
